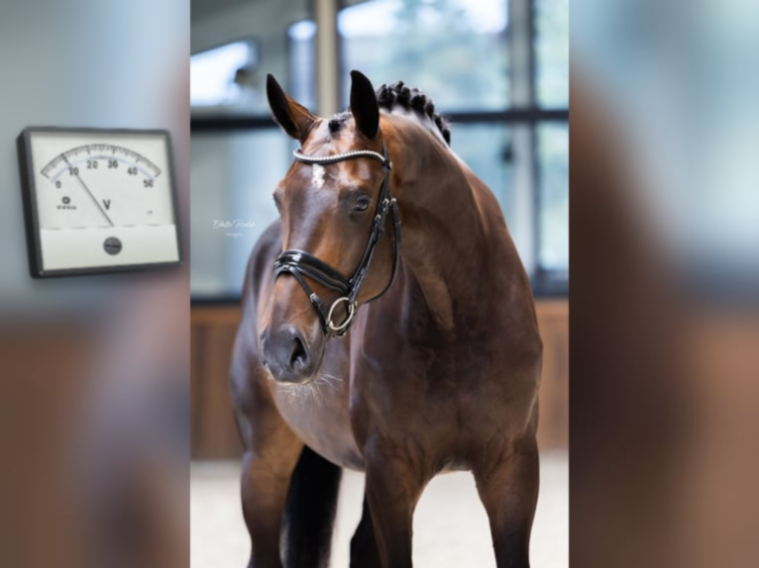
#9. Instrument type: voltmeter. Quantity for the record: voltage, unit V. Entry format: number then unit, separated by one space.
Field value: 10 V
